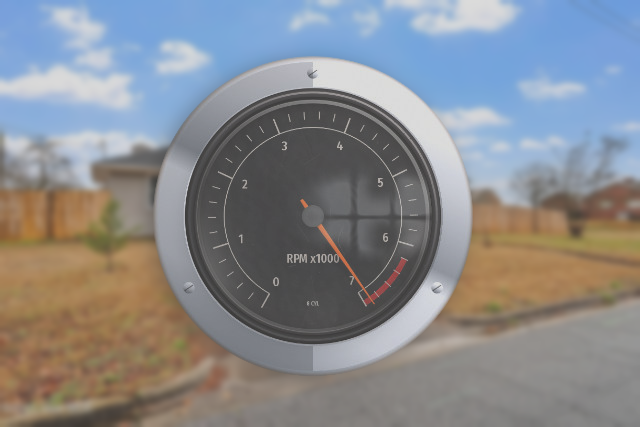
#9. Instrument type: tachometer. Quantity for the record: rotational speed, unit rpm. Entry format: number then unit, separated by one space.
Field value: 6900 rpm
